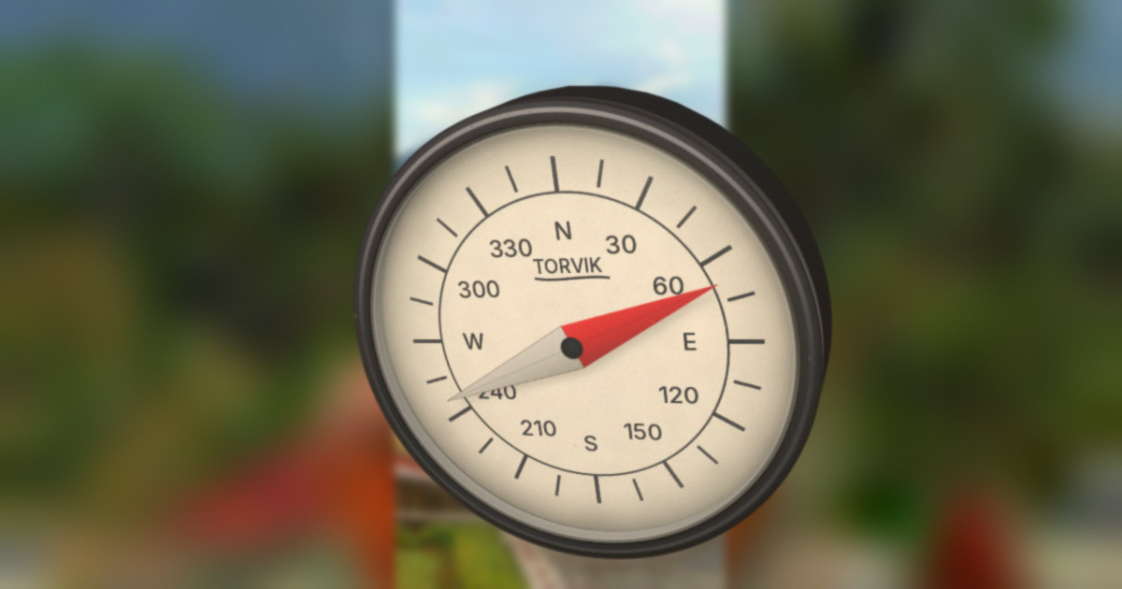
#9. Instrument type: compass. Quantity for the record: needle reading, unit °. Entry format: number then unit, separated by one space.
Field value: 67.5 °
